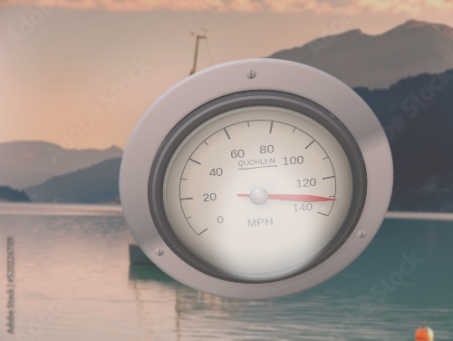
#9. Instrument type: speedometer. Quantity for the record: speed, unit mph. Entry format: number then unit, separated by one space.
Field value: 130 mph
